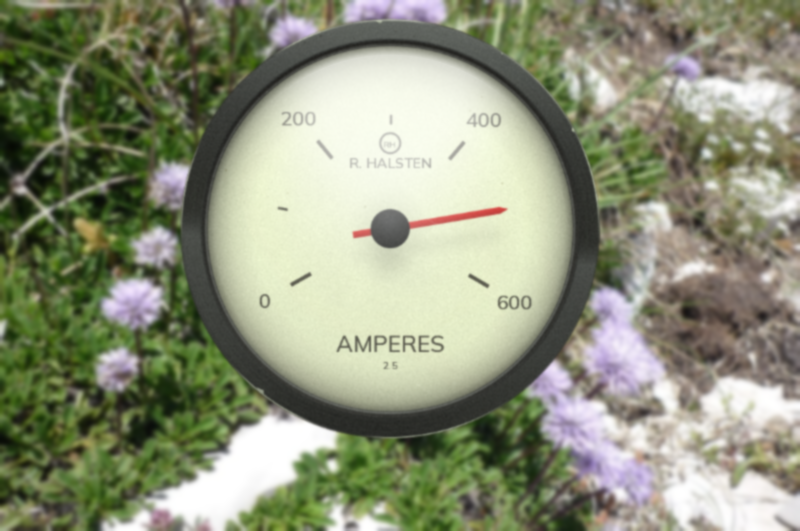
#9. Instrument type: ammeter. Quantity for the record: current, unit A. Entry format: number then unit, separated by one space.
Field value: 500 A
